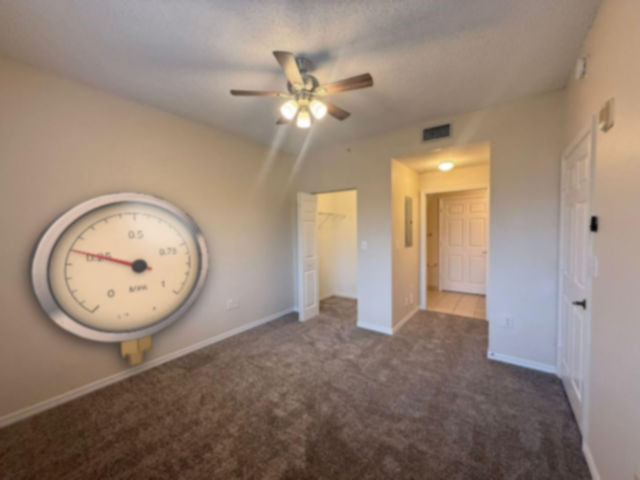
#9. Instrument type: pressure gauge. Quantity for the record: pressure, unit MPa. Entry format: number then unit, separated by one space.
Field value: 0.25 MPa
